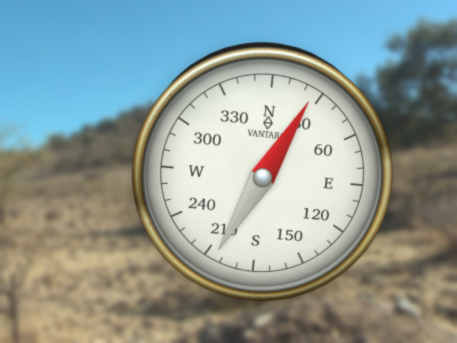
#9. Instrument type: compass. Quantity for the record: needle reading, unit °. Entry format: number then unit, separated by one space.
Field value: 25 °
